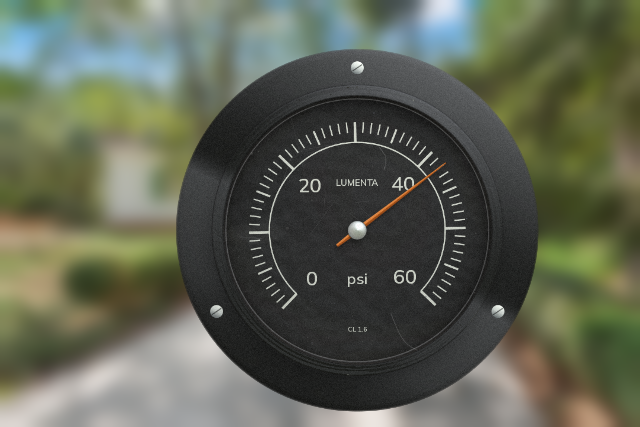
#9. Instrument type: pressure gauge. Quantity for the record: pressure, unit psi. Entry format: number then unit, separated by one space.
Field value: 42 psi
